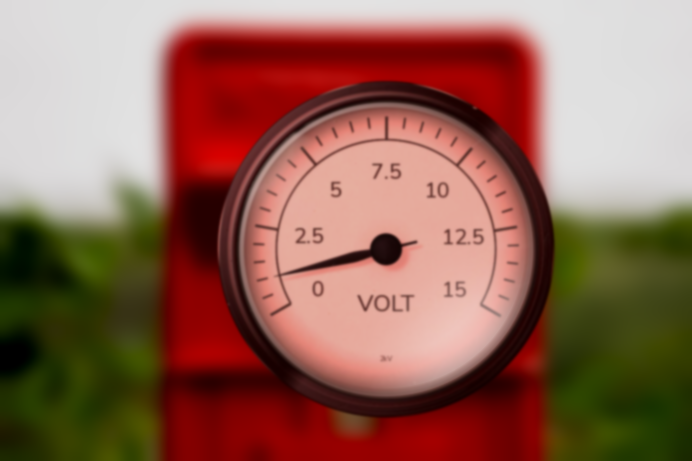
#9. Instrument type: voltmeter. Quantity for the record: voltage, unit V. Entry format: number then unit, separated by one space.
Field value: 1 V
